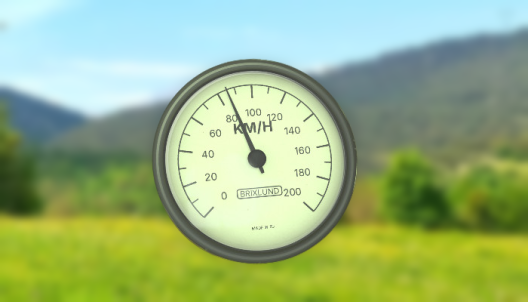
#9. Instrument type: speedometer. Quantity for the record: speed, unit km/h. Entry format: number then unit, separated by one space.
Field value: 85 km/h
